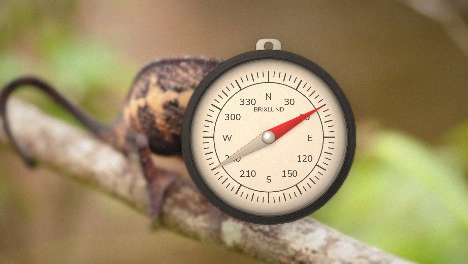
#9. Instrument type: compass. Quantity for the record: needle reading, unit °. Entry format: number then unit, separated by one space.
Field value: 60 °
